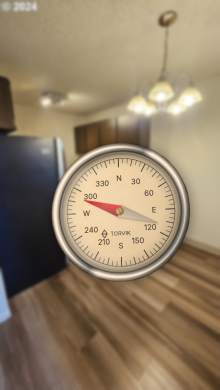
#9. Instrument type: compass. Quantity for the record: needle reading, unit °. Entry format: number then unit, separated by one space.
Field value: 290 °
